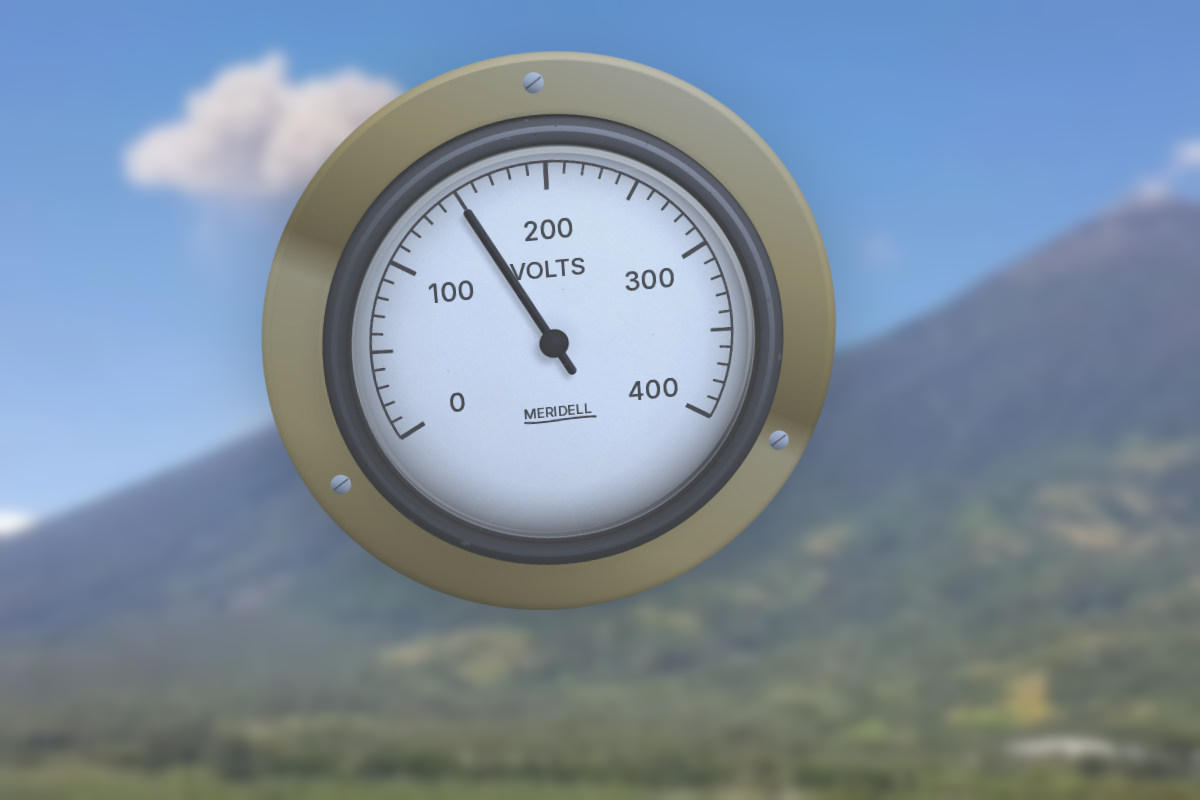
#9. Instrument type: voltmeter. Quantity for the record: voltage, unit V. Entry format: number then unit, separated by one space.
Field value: 150 V
